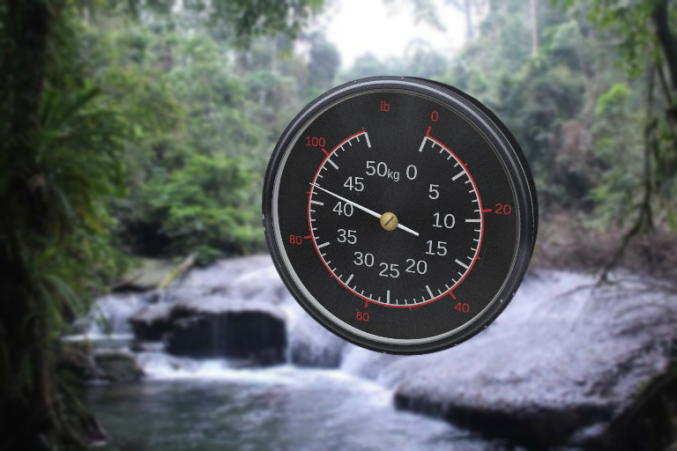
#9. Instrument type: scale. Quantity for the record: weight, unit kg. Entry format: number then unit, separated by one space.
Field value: 42 kg
